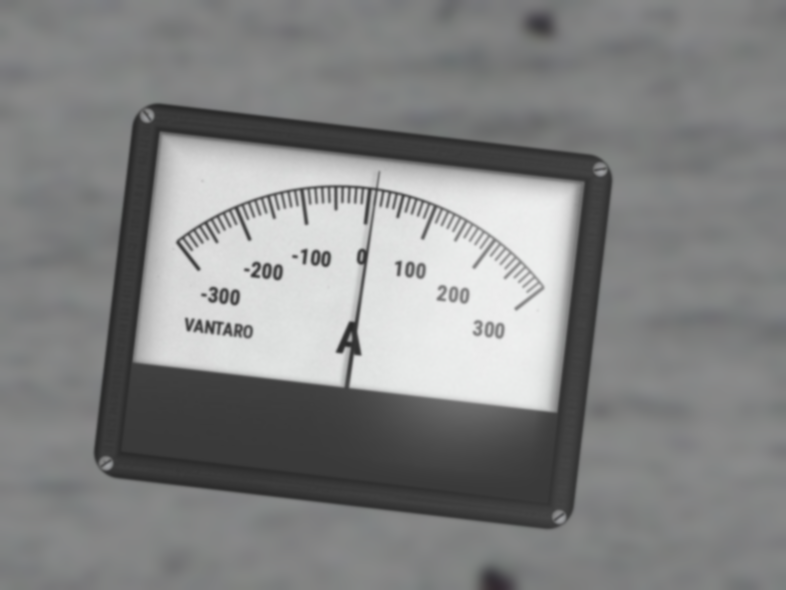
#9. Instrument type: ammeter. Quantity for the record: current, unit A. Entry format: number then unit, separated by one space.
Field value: 10 A
